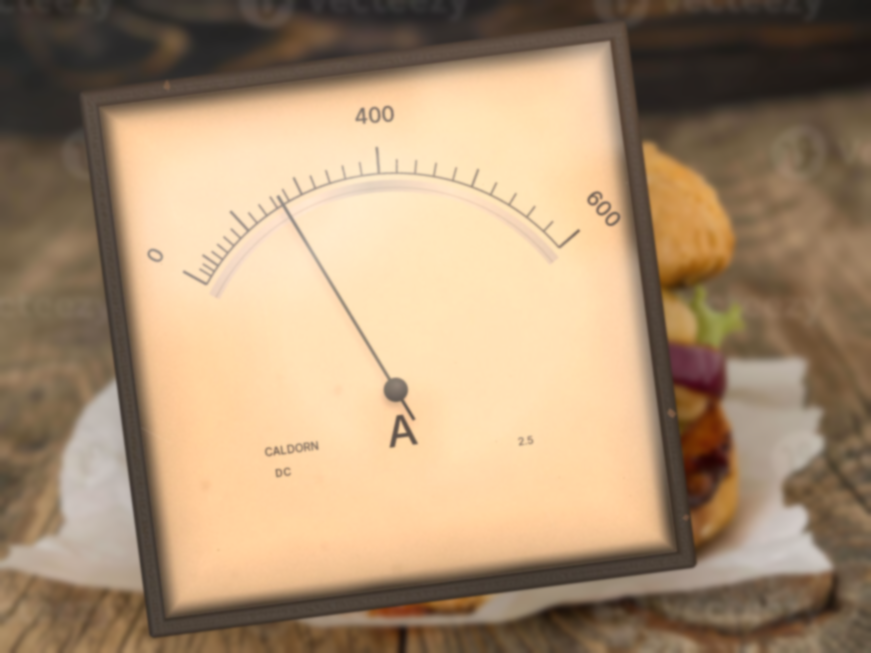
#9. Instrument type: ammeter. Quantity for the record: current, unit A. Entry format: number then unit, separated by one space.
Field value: 270 A
